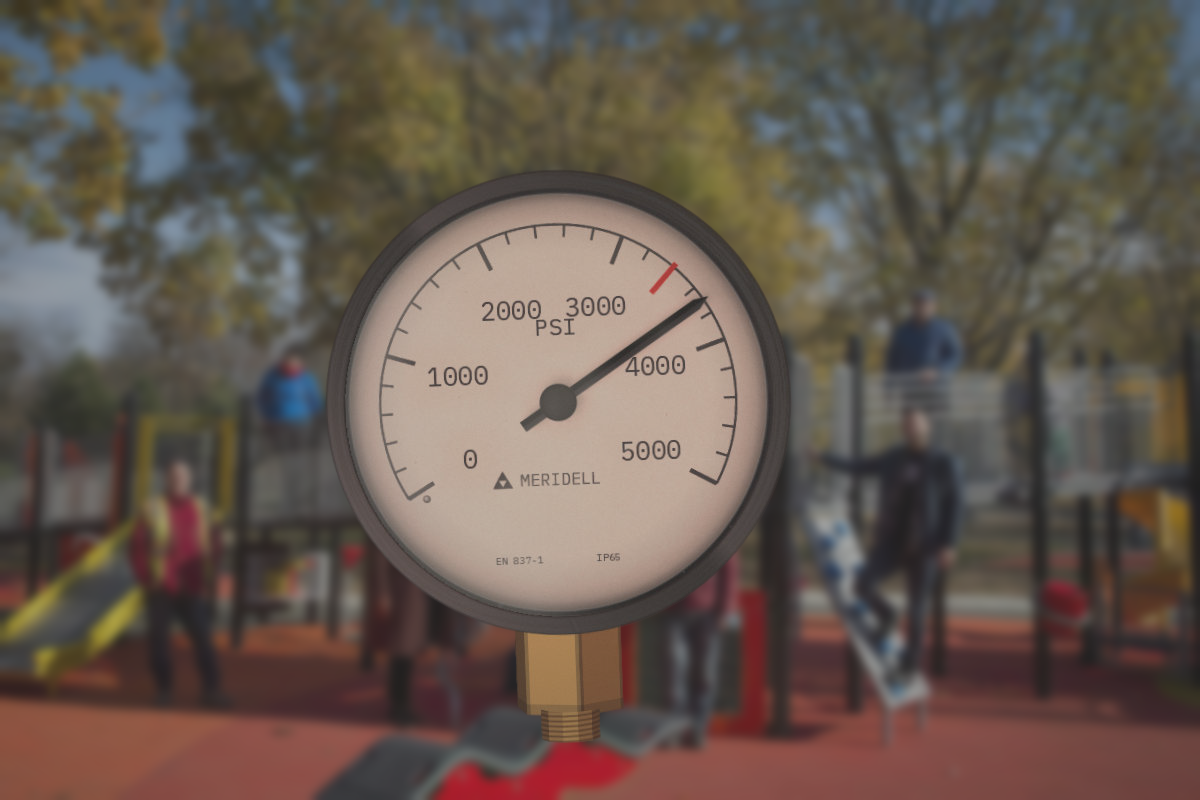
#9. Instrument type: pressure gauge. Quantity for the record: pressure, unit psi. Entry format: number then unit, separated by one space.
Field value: 3700 psi
